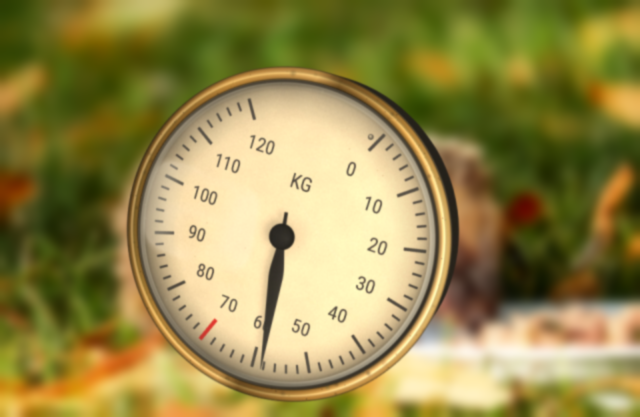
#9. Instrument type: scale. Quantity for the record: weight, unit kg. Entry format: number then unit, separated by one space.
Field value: 58 kg
